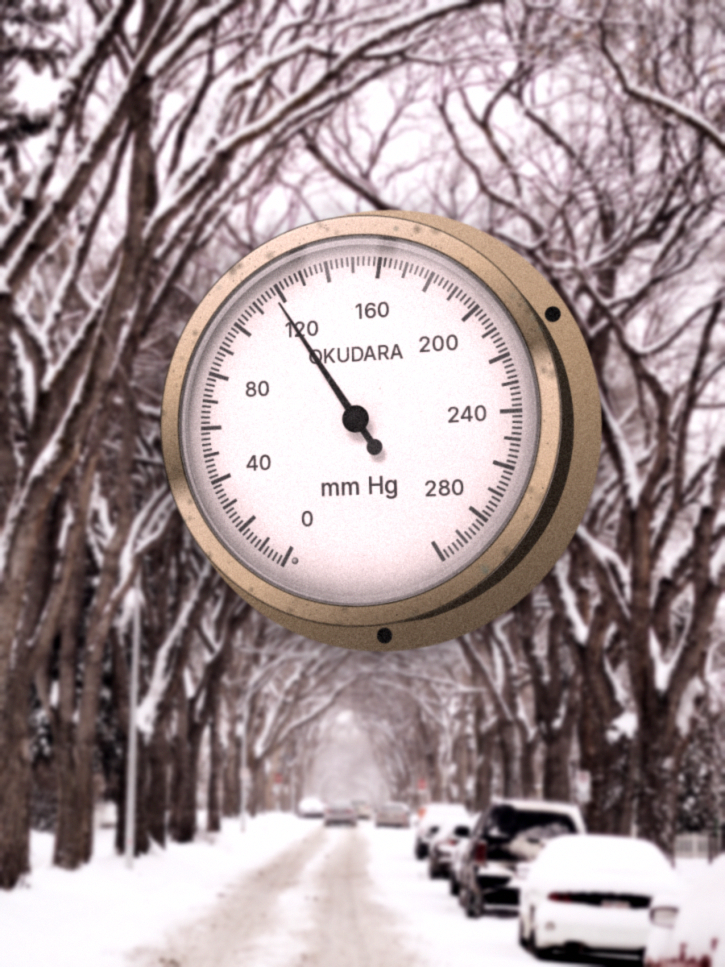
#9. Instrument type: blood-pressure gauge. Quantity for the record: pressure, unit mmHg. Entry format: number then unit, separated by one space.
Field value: 118 mmHg
